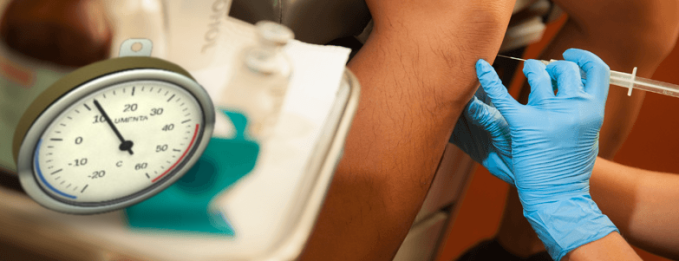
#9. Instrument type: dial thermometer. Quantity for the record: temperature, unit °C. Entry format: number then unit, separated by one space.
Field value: 12 °C
